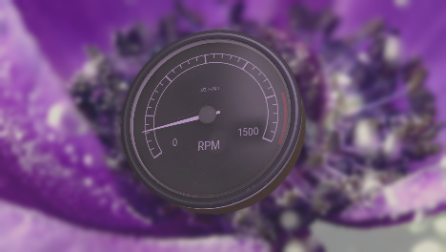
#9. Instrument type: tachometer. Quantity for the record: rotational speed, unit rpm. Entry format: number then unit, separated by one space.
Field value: 150 rpm
